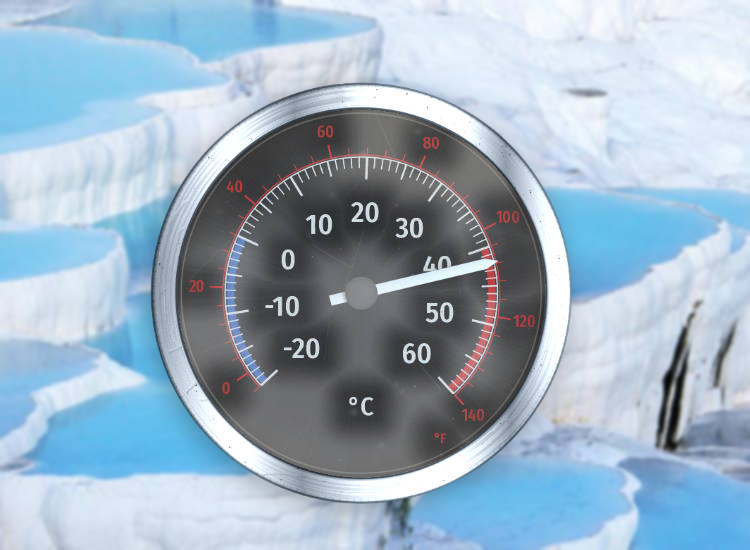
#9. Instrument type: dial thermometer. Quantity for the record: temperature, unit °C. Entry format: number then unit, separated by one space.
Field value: 42 °C
